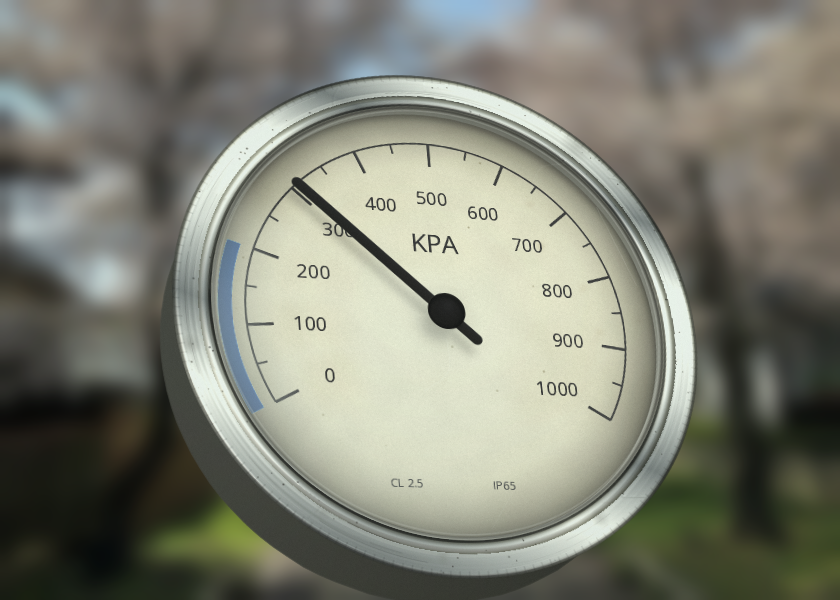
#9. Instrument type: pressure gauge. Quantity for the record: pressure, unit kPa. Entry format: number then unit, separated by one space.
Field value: 300 kPa
